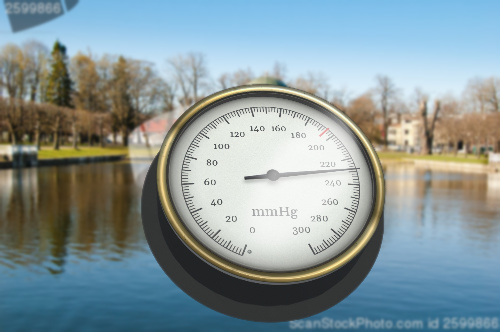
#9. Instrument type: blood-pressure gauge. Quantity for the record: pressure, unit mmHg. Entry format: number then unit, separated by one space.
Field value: 230 mmHg
